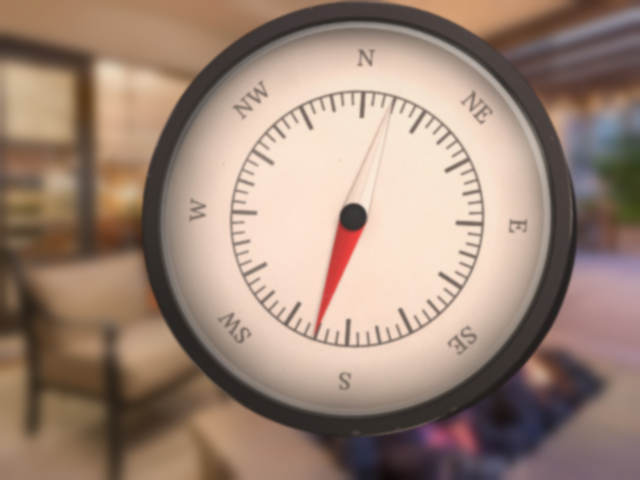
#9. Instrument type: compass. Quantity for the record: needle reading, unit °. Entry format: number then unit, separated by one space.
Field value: 195 °
